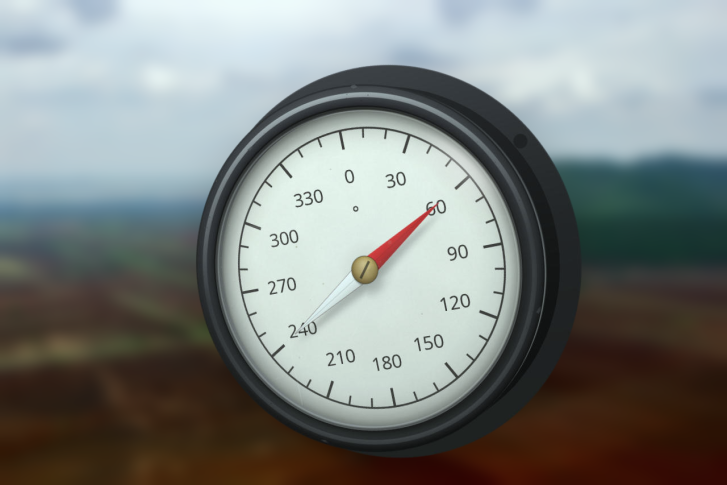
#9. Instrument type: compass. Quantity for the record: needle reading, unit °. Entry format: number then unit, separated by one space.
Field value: 60 °
